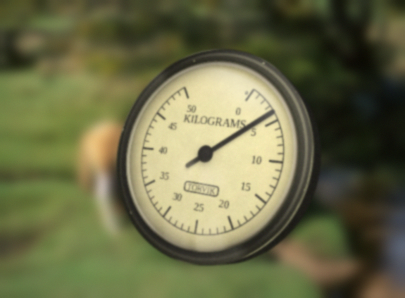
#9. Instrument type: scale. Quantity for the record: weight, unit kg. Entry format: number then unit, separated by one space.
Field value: 4 kg
